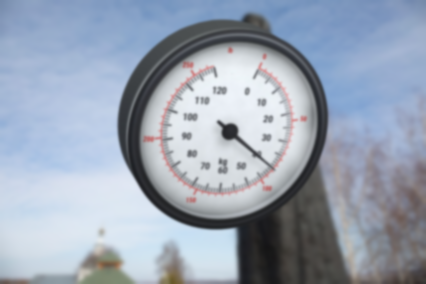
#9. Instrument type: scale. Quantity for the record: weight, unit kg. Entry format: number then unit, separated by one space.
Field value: 40 kg
